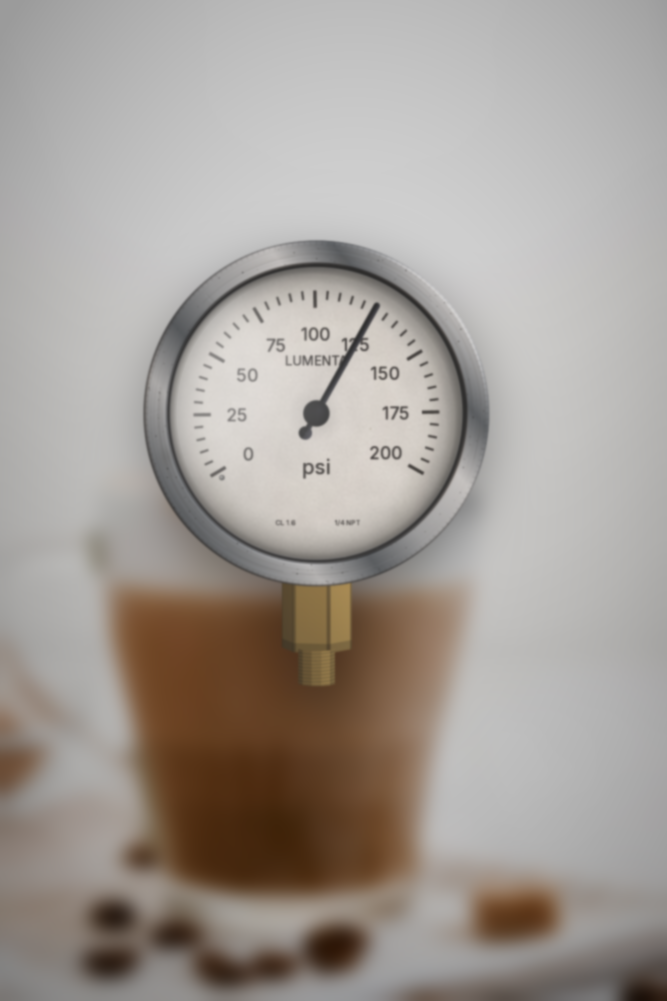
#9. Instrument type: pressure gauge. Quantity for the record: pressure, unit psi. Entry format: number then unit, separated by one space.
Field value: 125 psi
